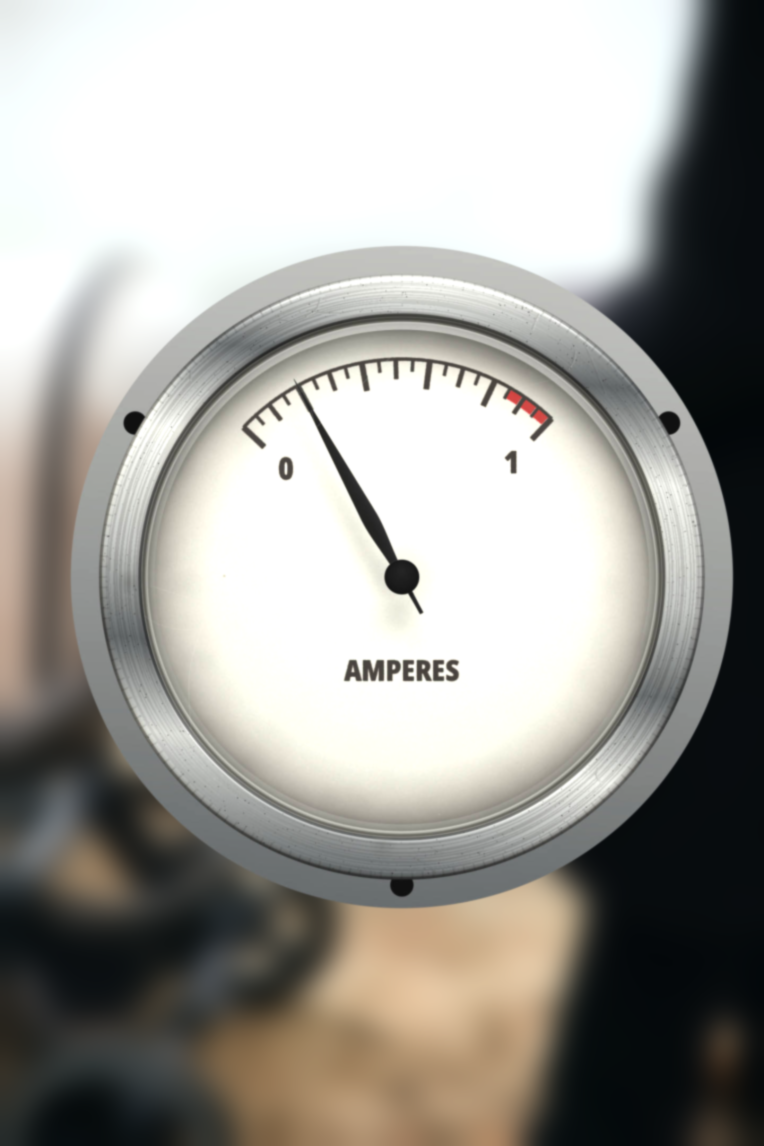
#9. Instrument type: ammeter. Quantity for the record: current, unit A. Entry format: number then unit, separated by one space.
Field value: 0.2 A
